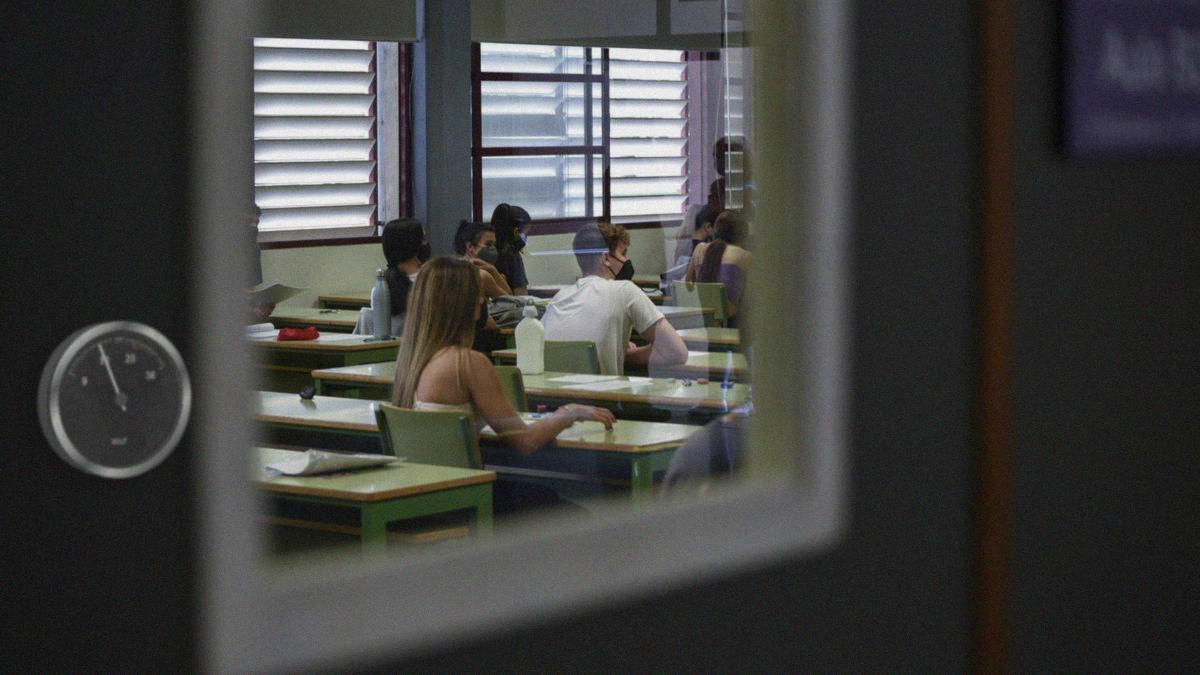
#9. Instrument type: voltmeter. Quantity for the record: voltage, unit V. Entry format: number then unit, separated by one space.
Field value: 10 V
